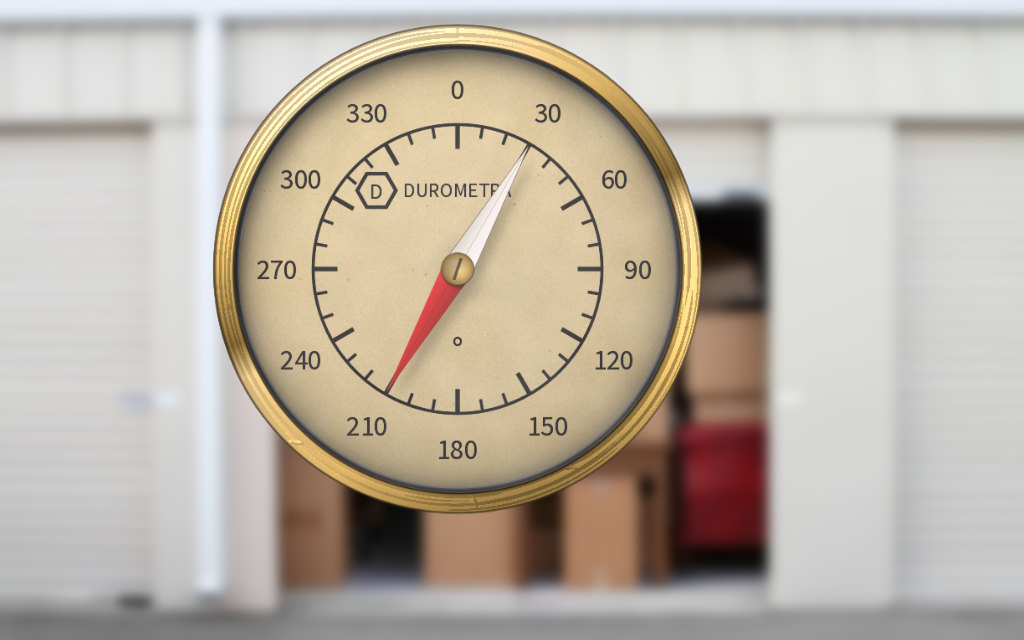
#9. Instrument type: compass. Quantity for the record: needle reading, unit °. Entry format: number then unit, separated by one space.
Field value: 210 °
